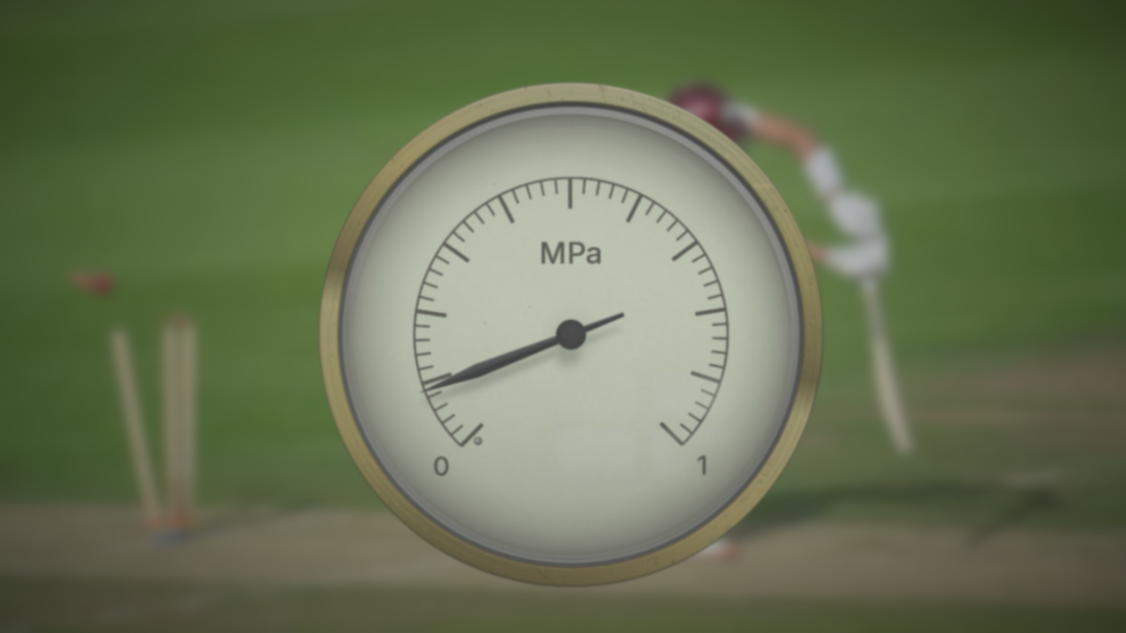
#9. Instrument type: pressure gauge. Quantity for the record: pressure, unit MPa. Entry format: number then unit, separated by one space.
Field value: 0.09 MPa
